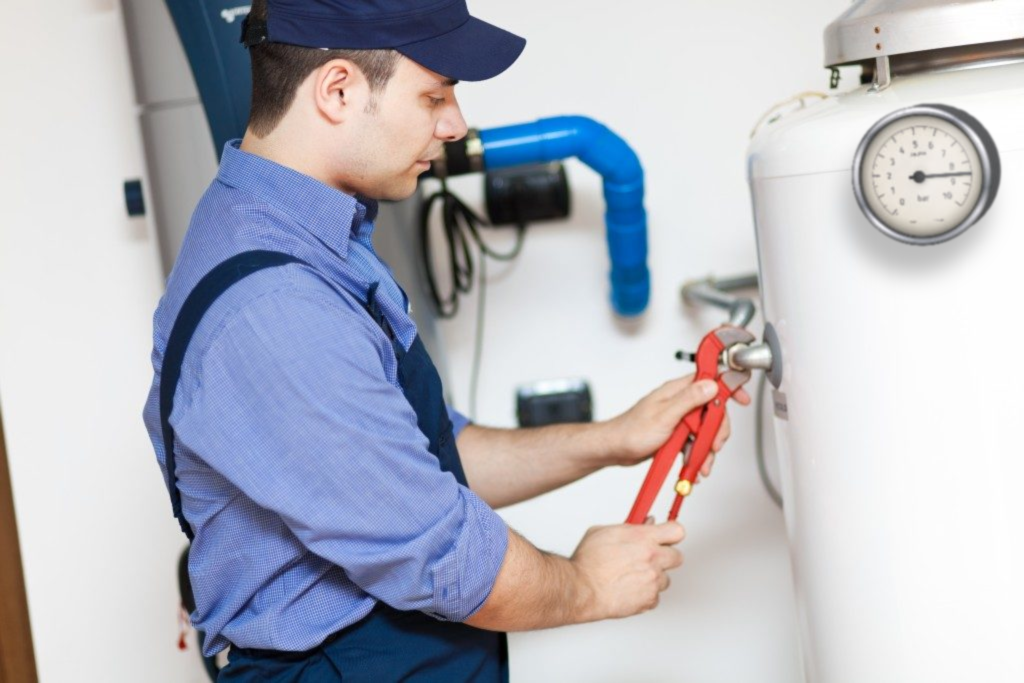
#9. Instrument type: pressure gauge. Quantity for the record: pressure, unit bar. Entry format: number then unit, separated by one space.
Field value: 8.5 bar
